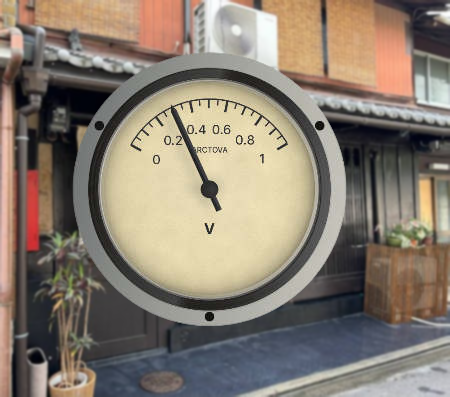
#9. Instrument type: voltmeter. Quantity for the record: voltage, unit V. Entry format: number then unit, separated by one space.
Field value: 0.3 V
